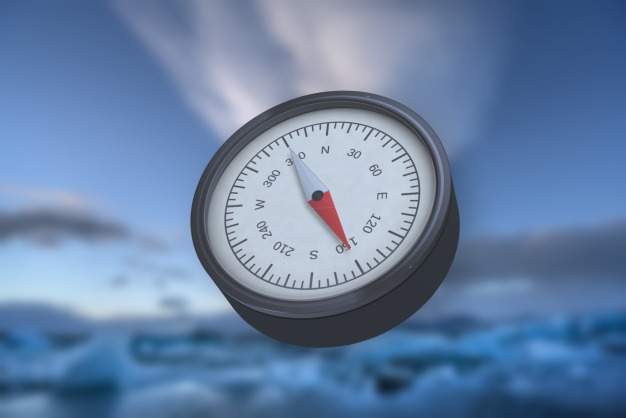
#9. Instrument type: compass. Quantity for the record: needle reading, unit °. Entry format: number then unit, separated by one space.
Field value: 150 °
